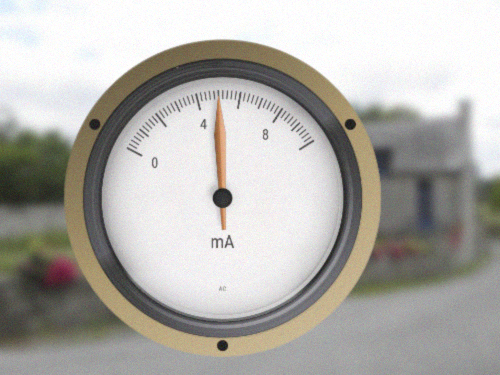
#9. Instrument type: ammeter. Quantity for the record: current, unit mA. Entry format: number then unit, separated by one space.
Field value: 5 mA
